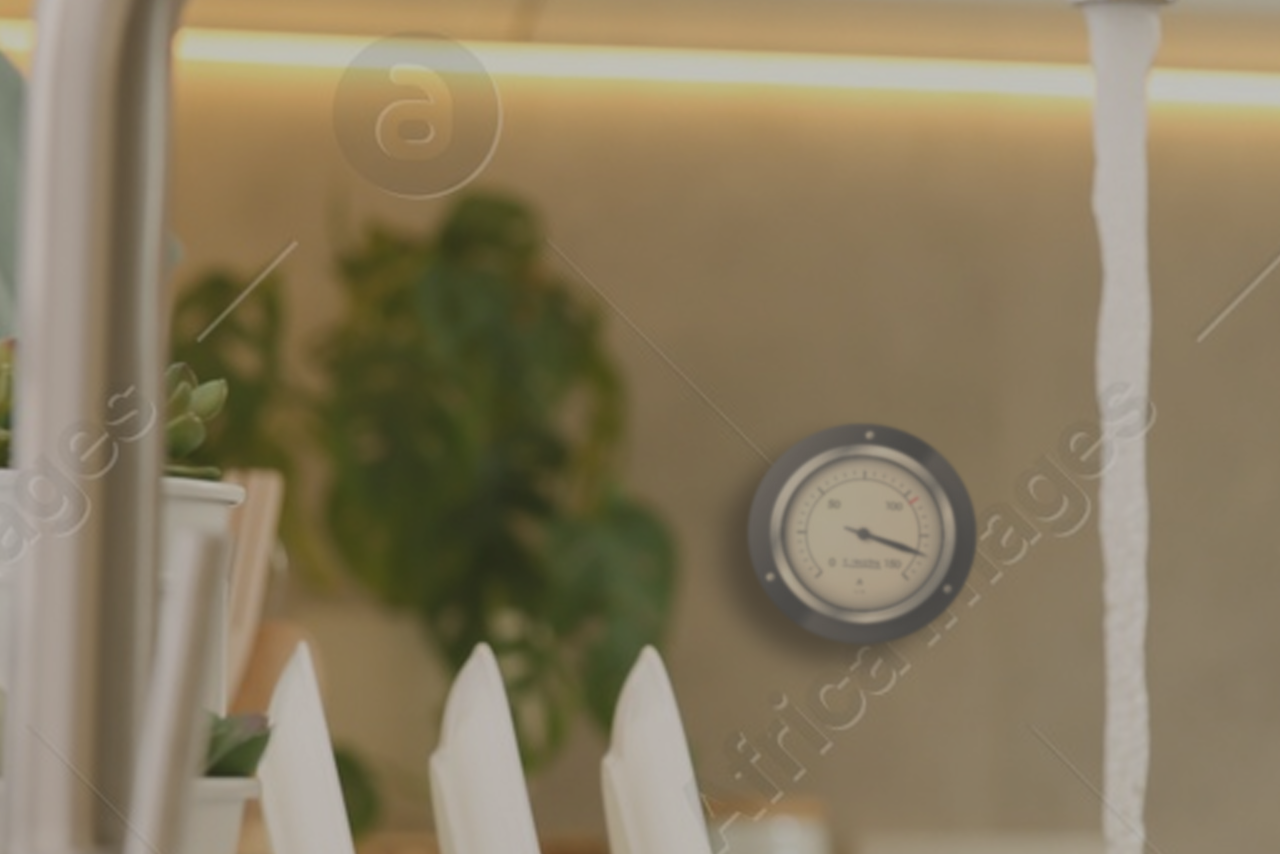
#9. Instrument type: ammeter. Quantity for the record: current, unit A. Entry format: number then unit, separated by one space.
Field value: 135 A
